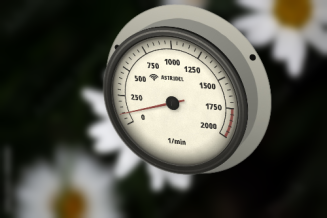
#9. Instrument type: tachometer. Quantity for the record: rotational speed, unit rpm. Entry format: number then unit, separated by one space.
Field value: 100 rpm
